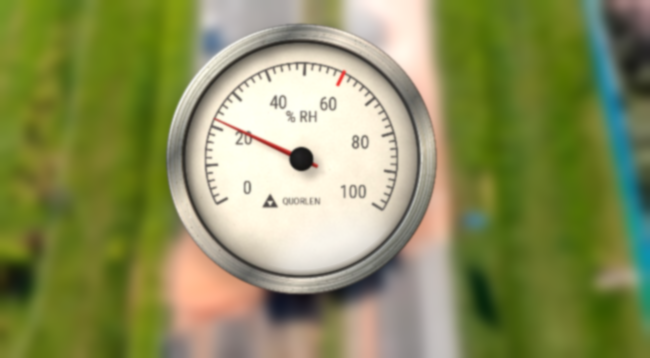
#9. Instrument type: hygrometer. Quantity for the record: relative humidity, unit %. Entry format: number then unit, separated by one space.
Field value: 22 %
